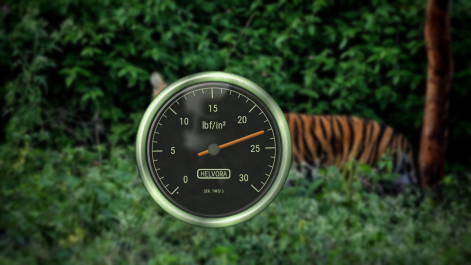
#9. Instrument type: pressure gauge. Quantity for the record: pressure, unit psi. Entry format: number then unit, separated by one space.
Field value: 23 psi
